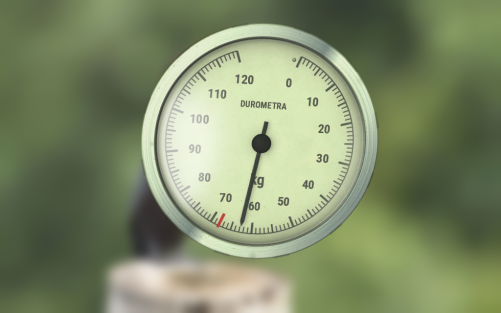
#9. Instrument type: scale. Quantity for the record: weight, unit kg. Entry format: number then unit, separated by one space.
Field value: 63 kg
